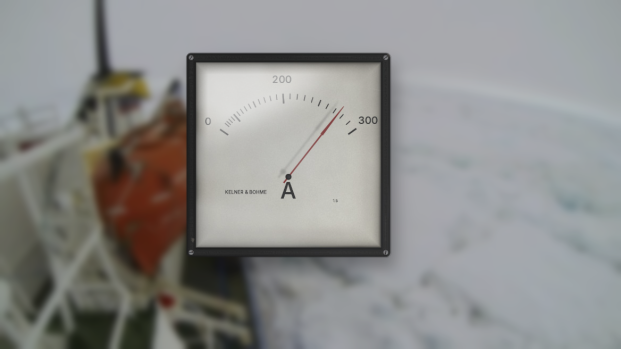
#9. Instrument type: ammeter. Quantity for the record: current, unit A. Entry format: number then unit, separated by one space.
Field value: 275 A
